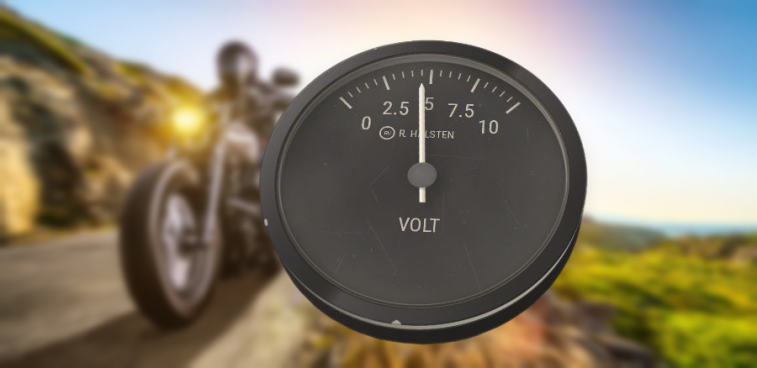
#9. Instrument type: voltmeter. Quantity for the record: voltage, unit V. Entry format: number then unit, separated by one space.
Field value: 4.5 V
